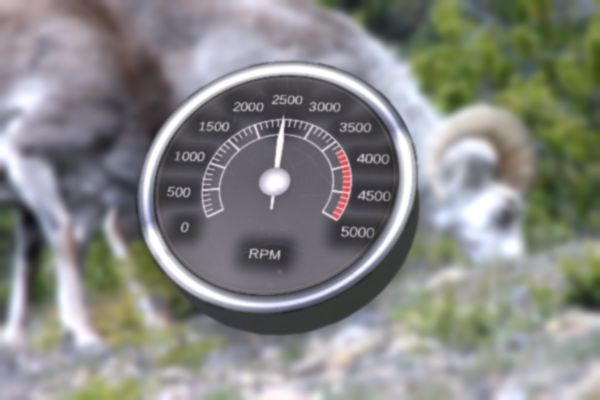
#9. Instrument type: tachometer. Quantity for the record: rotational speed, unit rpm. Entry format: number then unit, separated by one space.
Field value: 2500 rpm
